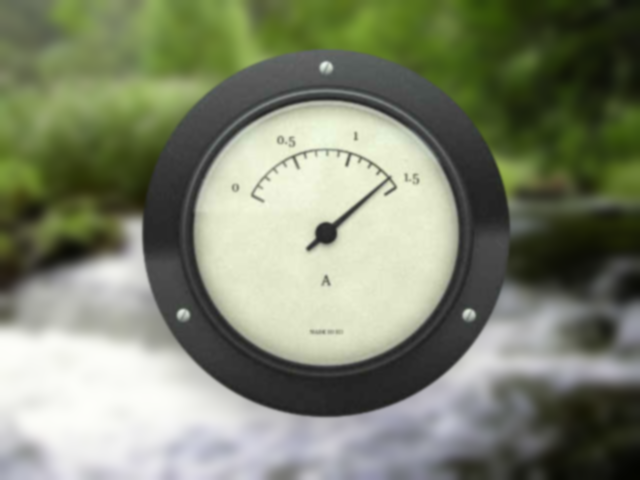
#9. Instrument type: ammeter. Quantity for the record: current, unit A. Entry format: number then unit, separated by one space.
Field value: 1.4 A
